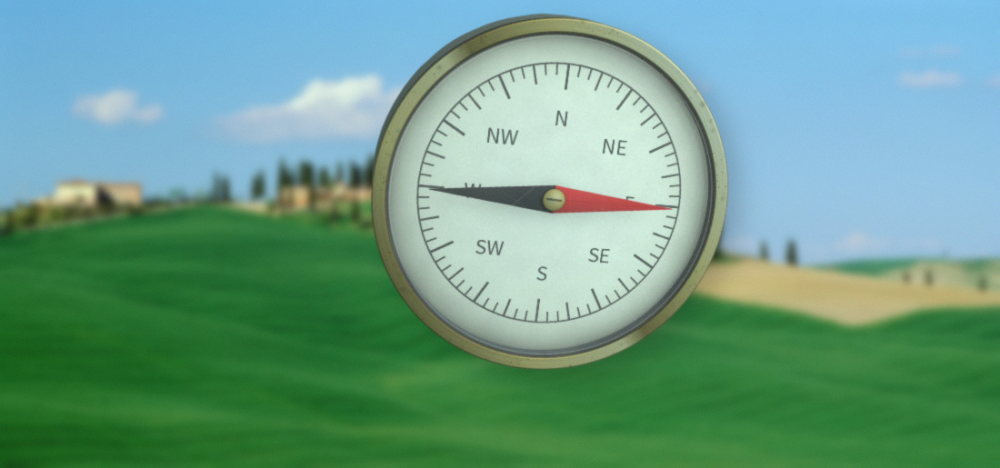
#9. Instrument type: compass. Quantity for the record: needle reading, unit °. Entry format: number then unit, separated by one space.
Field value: 90 °
